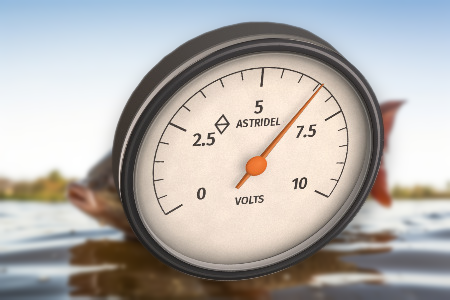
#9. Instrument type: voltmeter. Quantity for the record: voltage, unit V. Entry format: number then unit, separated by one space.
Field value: 6.5 V
